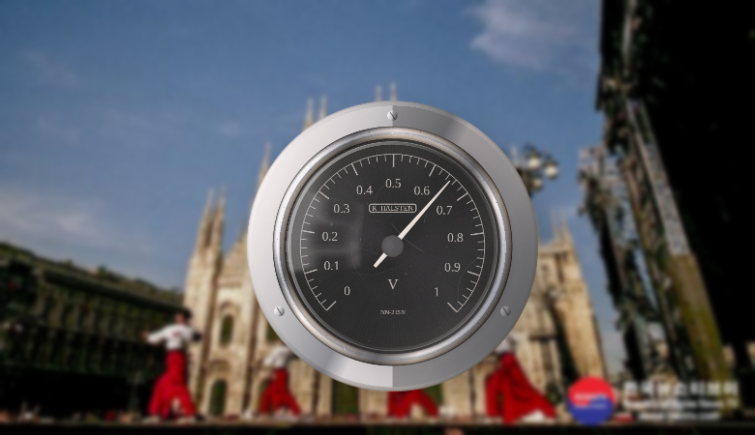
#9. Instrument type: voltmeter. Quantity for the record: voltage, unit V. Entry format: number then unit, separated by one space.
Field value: 0.65 V
